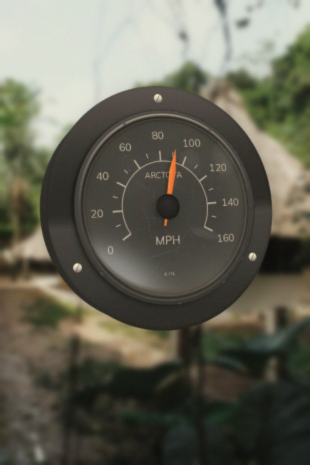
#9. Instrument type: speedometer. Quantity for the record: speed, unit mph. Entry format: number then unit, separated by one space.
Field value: 90 mph
